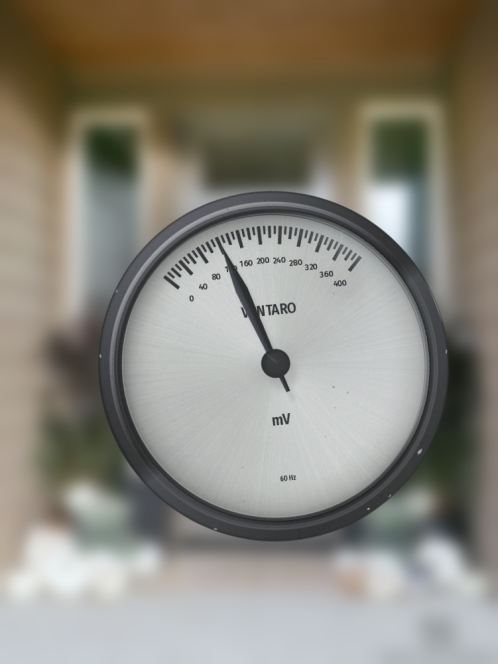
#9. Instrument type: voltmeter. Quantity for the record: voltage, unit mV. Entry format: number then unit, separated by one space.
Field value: 120 mV
